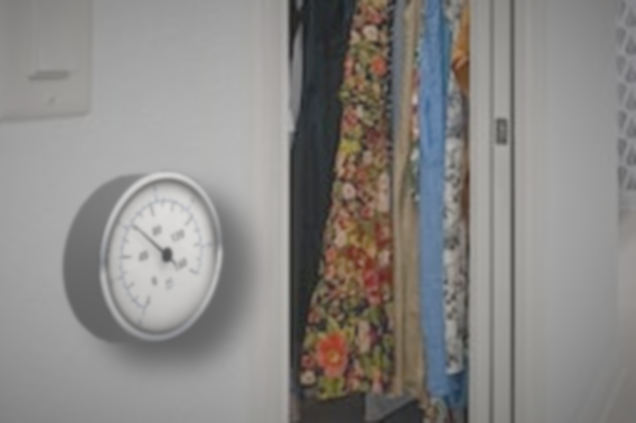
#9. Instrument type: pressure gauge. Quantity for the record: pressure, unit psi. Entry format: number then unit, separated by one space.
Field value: 60 psi
